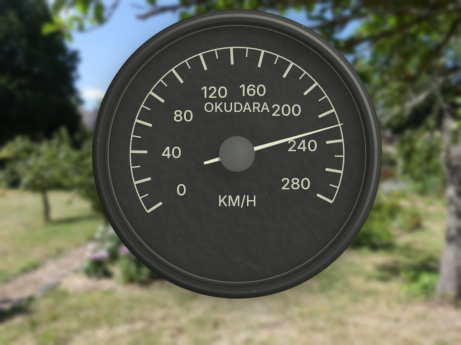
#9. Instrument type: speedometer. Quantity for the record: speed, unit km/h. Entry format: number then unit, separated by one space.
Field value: 230 km/h
